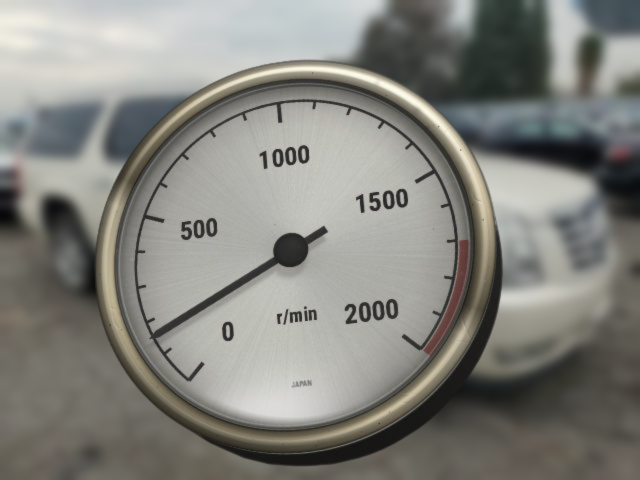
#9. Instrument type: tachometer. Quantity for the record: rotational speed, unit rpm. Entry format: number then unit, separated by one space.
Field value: 150 rpm
